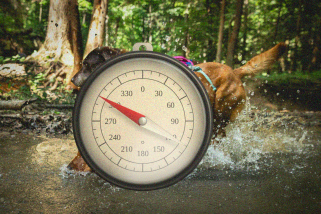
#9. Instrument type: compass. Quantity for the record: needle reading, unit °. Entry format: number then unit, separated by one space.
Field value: 300 °
